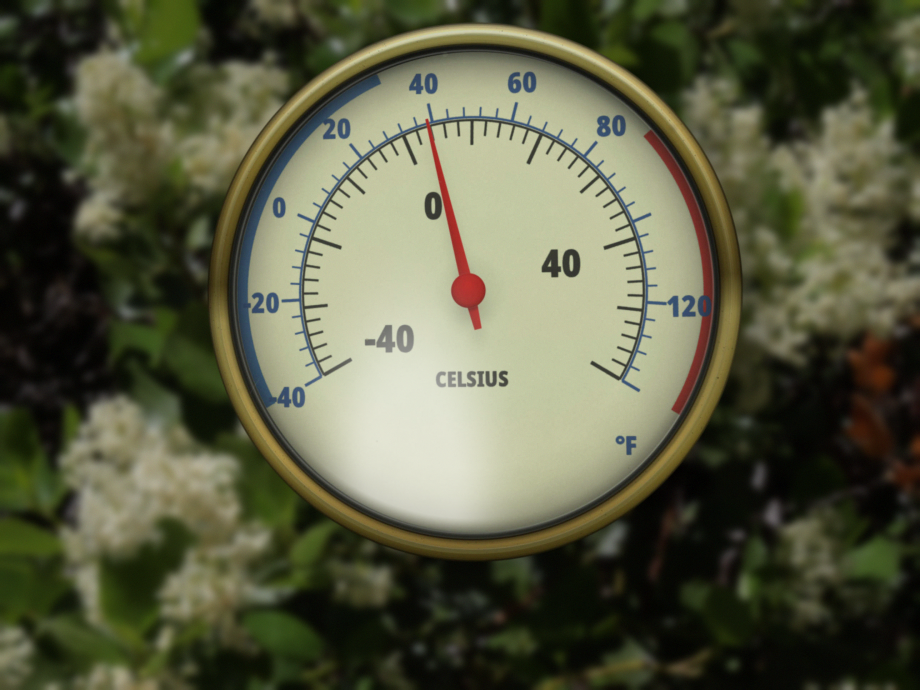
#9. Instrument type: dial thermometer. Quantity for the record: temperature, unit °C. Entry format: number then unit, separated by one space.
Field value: 4 °C
